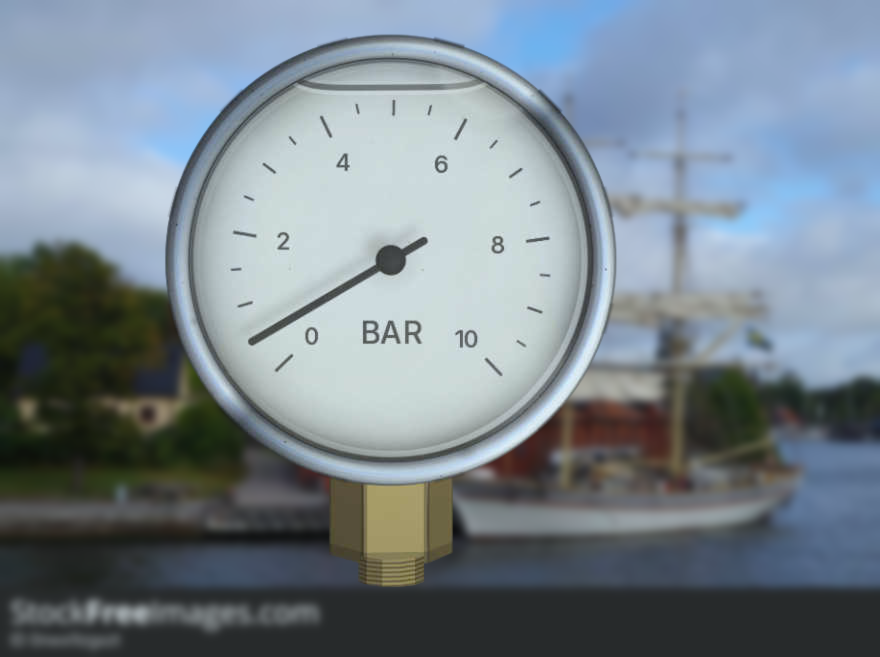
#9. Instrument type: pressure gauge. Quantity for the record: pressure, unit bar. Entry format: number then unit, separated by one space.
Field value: 0.5 bar
